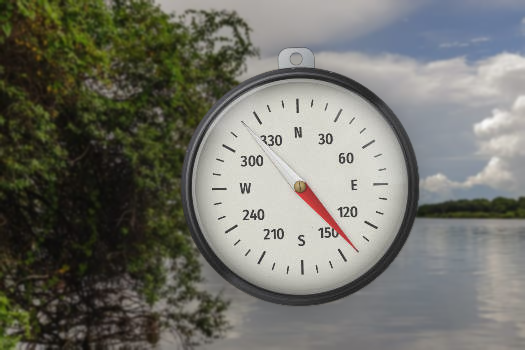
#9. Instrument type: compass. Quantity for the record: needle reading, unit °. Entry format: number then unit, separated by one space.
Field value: 140 °
